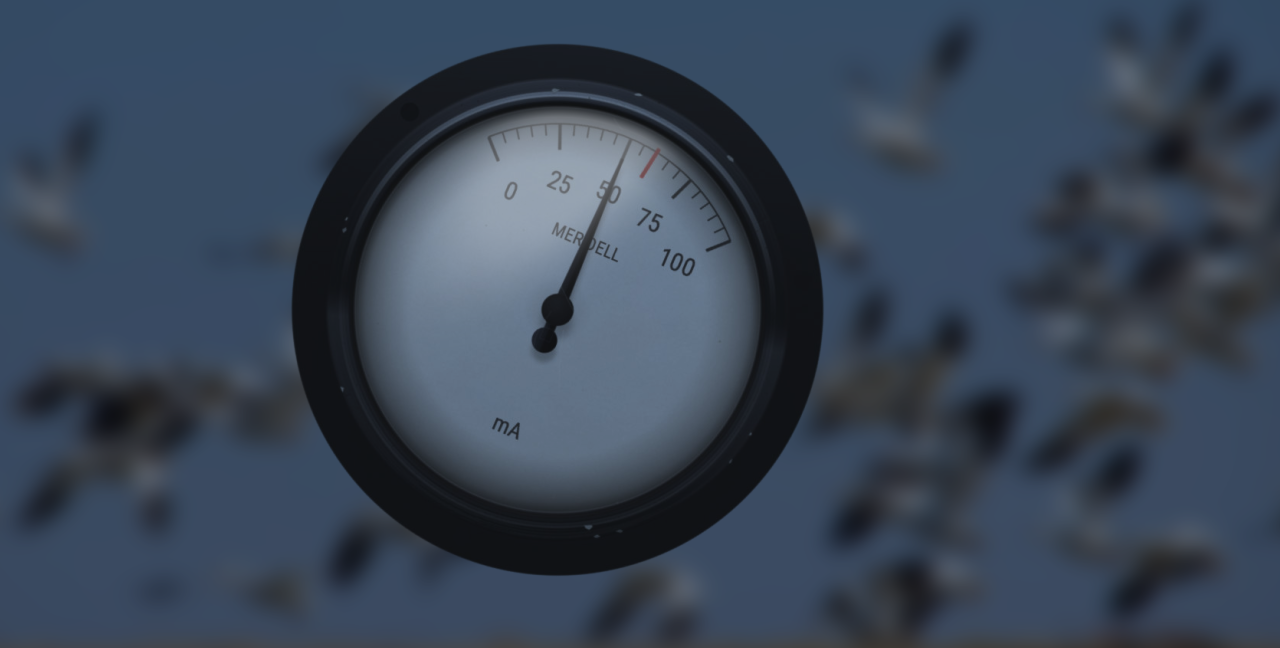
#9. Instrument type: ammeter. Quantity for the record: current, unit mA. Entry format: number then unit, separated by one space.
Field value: 50 mA
